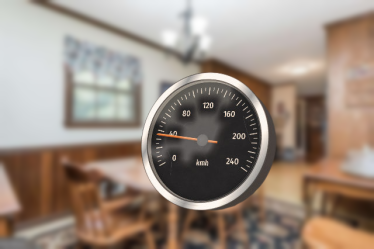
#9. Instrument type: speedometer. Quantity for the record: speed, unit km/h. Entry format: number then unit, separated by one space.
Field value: 35 km/h
